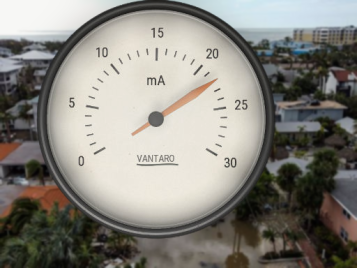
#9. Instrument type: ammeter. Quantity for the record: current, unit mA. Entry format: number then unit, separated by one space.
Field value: 22 mA
